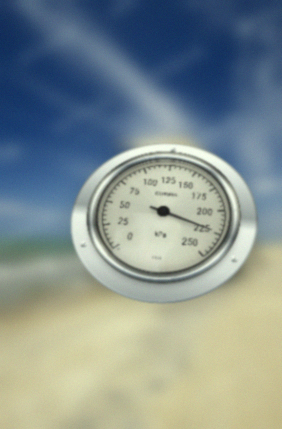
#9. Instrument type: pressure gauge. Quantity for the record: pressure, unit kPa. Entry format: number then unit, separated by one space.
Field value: 225 kPa
